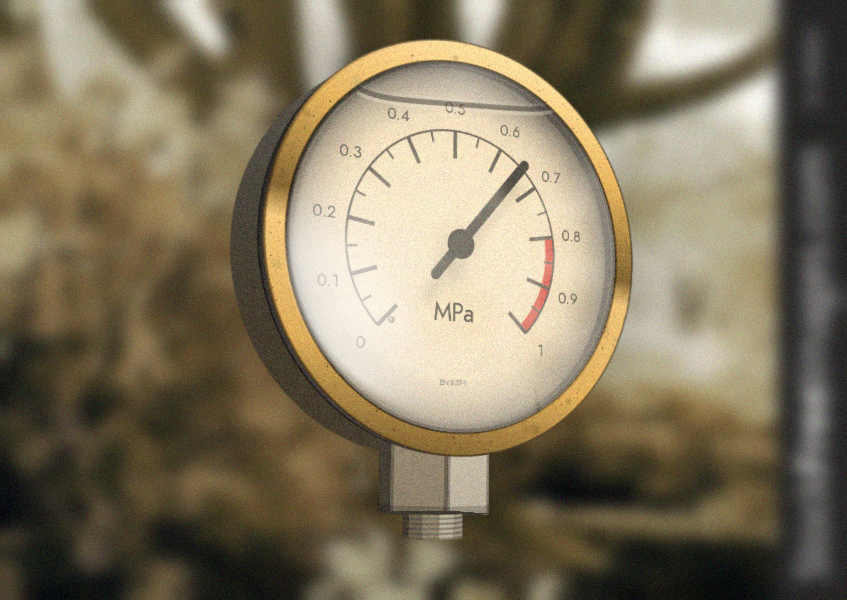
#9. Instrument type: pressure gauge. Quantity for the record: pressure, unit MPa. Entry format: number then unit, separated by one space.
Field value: 0.65 MPa
